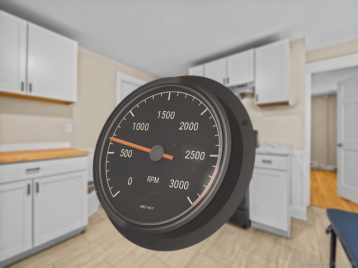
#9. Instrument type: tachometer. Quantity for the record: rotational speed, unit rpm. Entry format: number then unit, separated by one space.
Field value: 650 rpm
